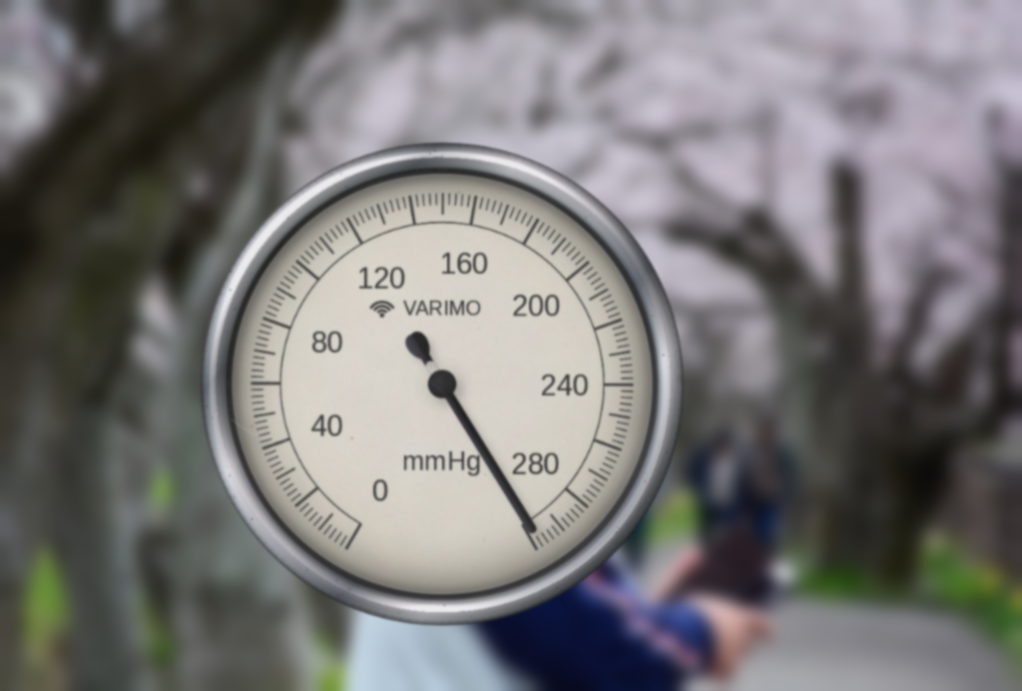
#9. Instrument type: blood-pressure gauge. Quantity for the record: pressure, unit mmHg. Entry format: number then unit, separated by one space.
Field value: 298 mmHg
